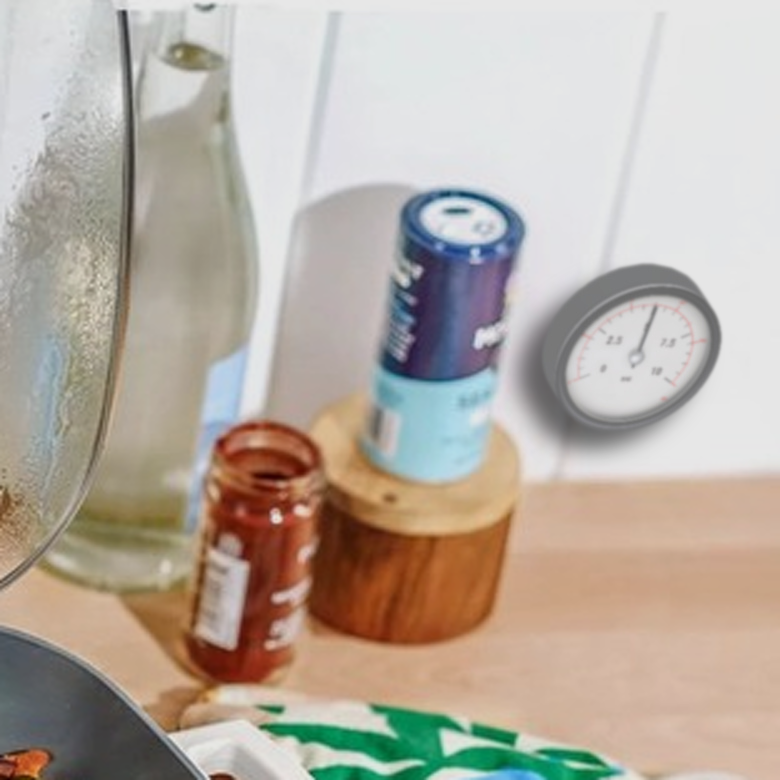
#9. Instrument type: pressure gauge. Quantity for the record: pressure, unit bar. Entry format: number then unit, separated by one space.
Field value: 5 bar
